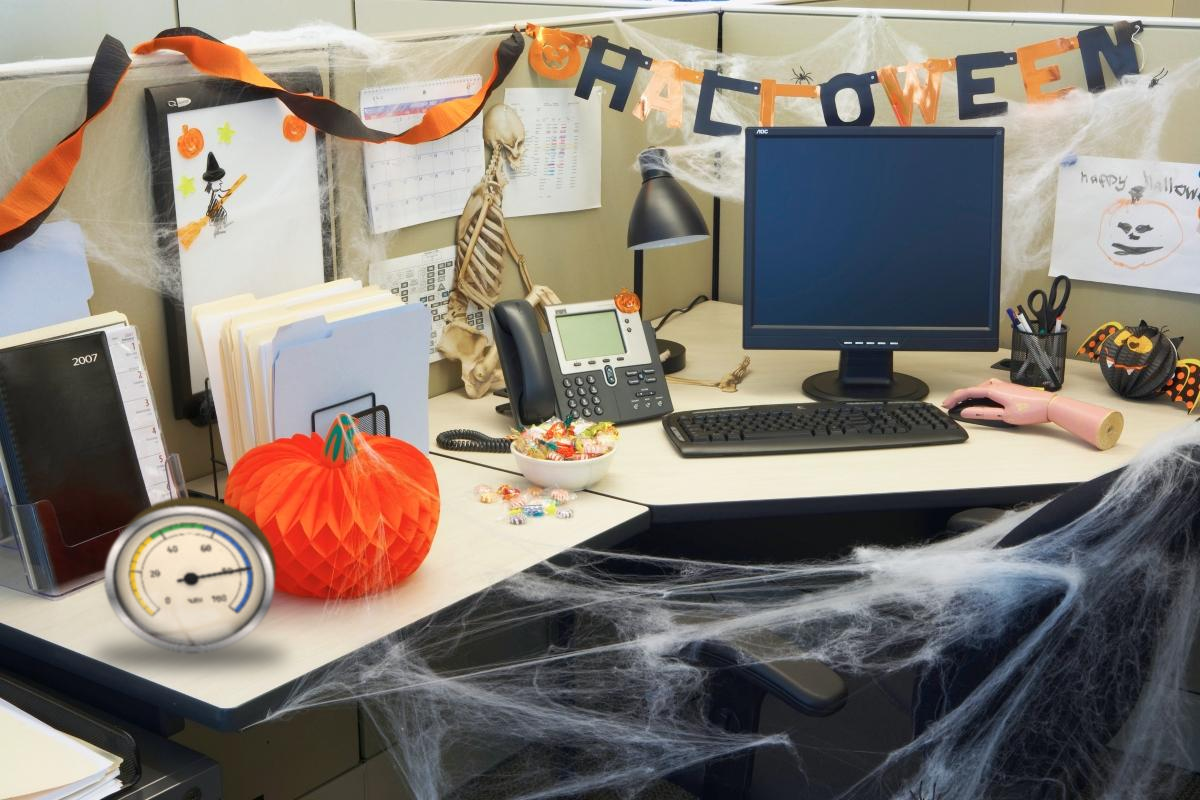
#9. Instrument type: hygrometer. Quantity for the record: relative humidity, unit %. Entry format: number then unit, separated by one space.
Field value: 80 %
